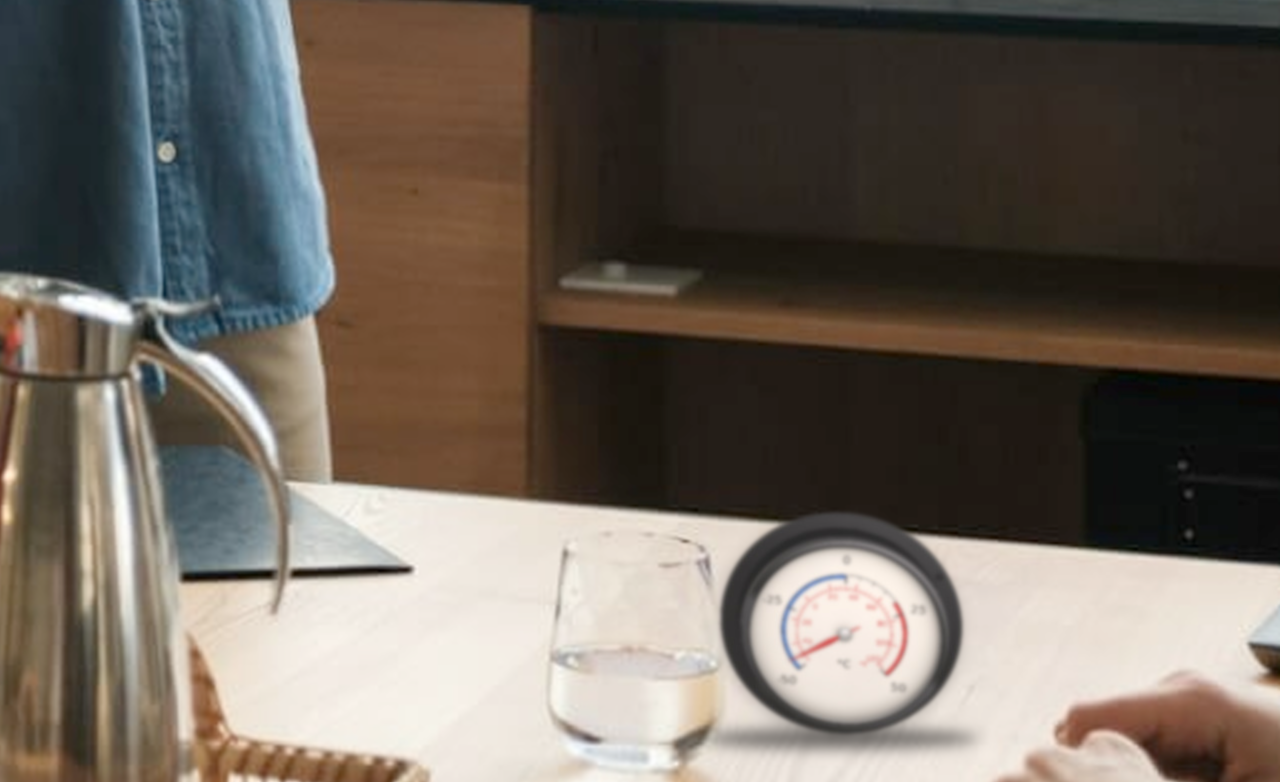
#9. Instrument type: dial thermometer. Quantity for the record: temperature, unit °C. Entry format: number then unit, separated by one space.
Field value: -45 °C
